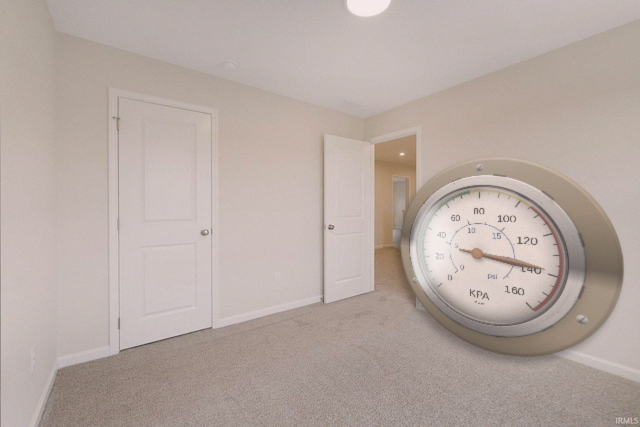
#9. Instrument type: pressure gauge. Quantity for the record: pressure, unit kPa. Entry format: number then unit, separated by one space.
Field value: 137.5 kPa
